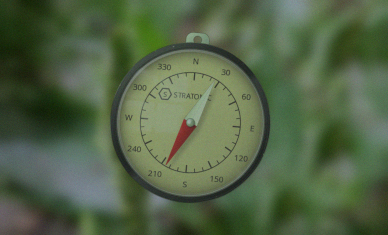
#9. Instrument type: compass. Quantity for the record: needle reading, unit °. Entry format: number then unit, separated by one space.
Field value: 205 °
